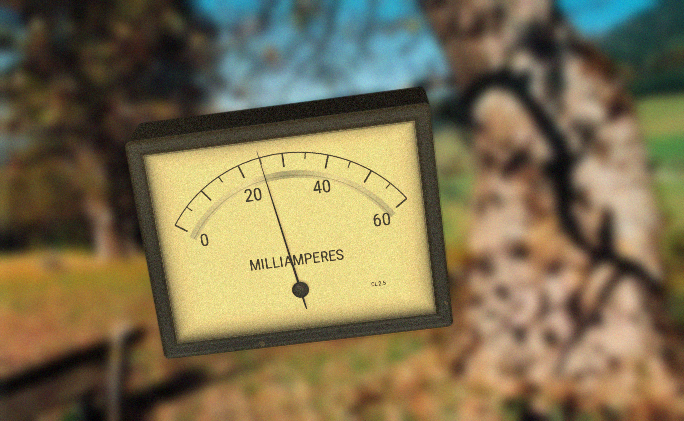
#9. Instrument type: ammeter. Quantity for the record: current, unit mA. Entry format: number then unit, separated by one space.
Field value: 25 mA
